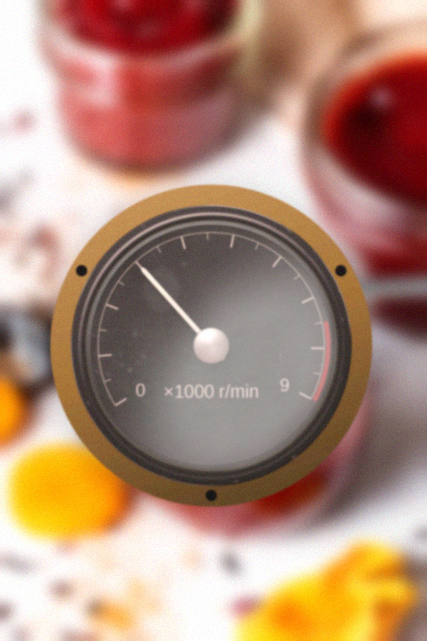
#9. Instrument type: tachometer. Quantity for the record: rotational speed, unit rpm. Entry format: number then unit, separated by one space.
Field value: 3000 rpm
